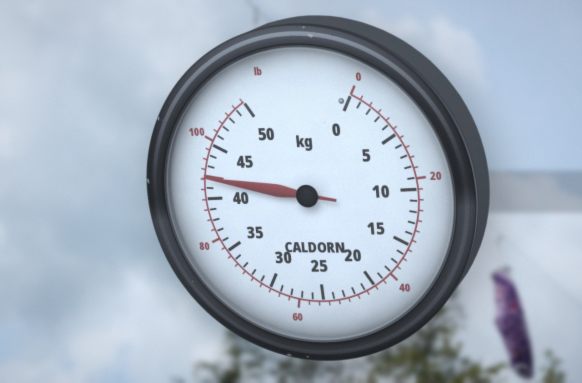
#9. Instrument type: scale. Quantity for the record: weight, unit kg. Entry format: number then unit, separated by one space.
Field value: 42 kg
